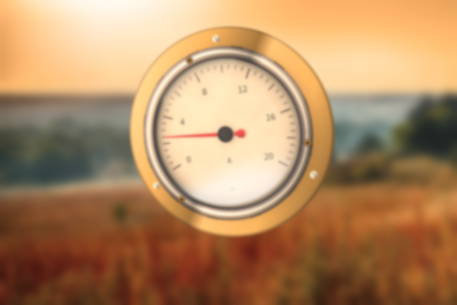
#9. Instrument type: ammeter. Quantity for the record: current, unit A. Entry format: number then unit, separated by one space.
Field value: 2.5 A
